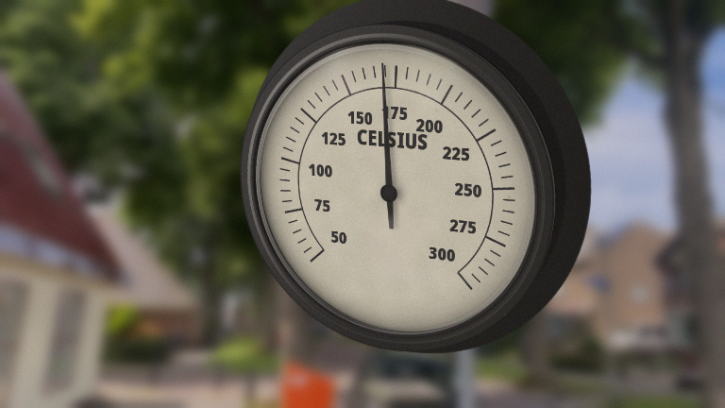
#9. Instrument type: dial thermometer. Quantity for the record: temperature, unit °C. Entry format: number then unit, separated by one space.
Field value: 170 °C
